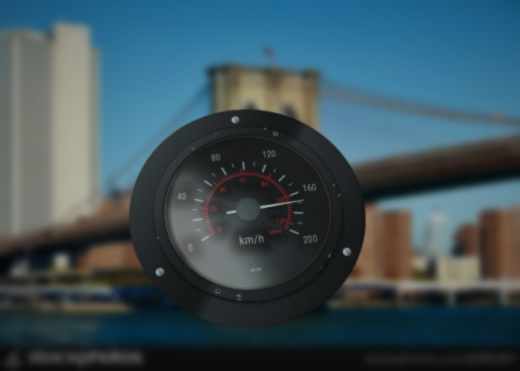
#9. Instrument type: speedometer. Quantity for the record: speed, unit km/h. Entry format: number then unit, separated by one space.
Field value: 170 km/h
